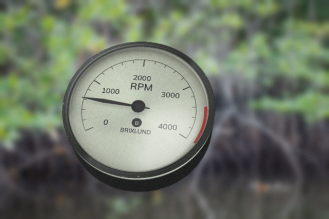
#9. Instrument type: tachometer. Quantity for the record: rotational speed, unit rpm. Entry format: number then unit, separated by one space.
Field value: 600 rpm
